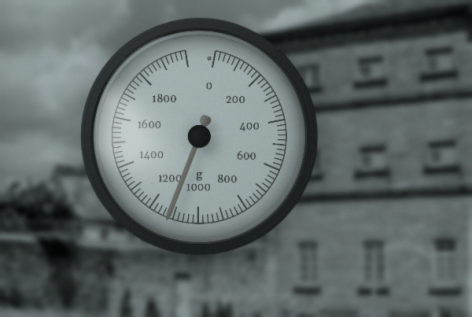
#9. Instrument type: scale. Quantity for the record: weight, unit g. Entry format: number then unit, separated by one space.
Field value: 1120 g
